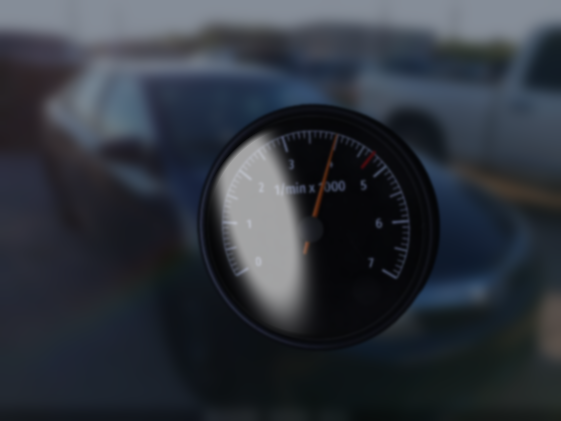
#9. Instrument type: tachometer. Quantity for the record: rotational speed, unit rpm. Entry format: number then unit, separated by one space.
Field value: 4000 rpm
